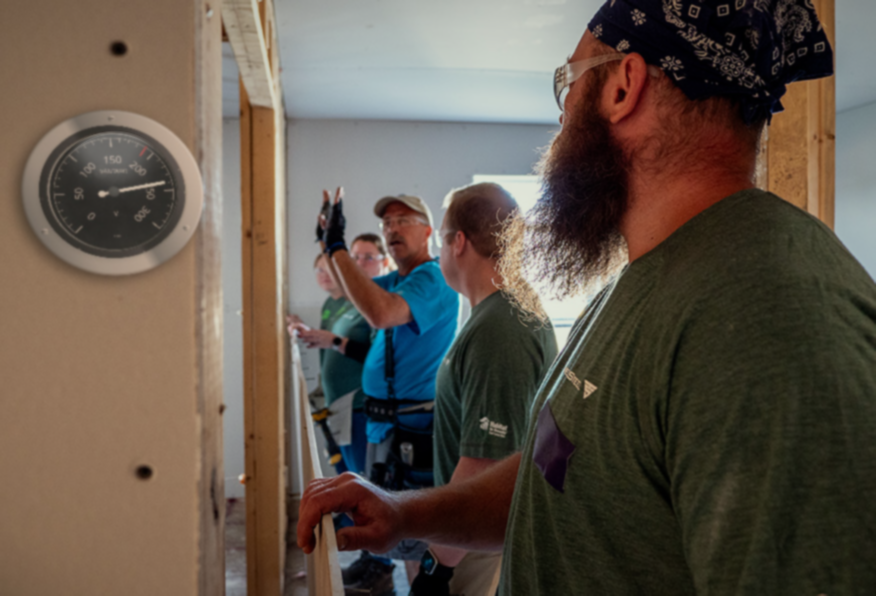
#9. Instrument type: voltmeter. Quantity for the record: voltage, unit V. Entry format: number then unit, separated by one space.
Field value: 240 V
